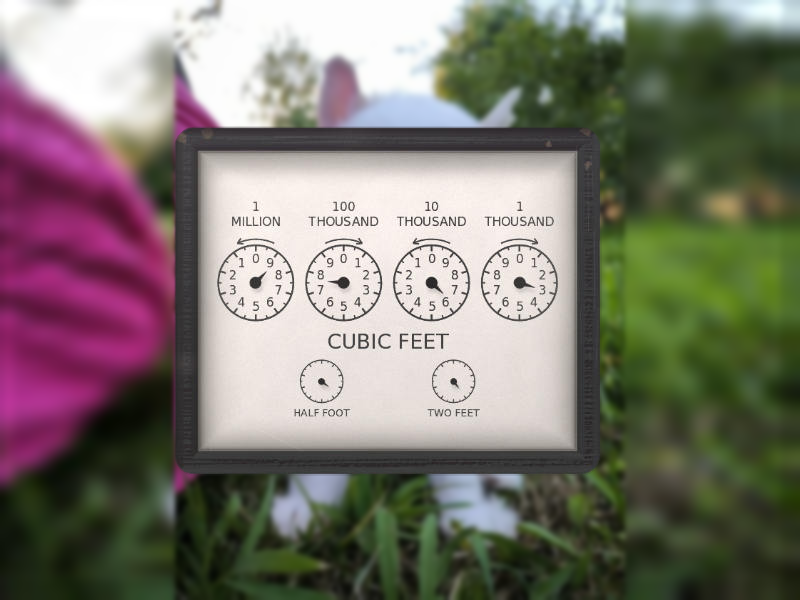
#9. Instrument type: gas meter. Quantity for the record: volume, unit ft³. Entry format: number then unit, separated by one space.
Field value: 876300 ft³
